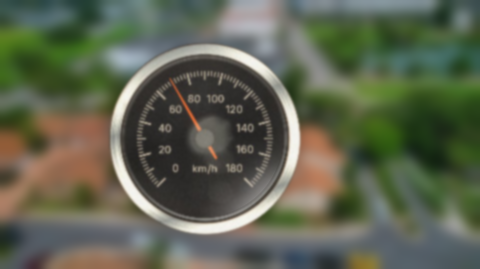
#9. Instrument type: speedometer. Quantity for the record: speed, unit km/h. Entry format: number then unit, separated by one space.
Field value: 70 km/h
